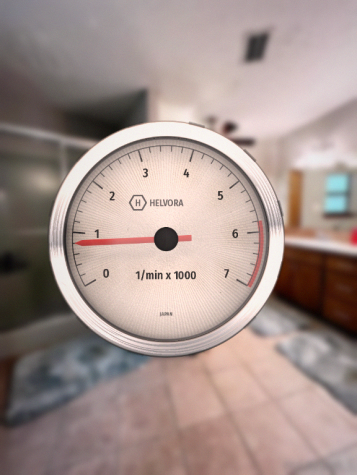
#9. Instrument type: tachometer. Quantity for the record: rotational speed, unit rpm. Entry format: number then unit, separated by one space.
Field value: 800 rpm
